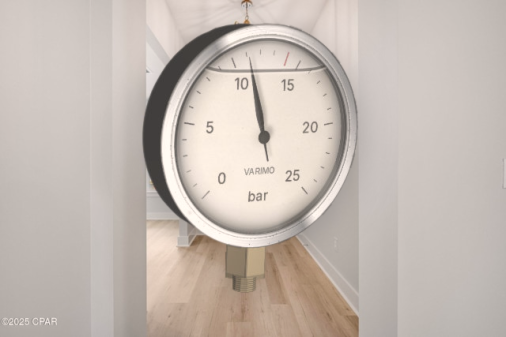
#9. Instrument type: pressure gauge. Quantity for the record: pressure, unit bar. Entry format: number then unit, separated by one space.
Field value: 11 bar
